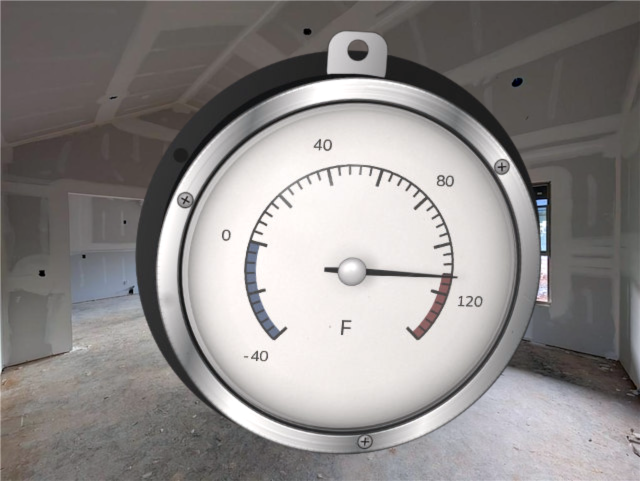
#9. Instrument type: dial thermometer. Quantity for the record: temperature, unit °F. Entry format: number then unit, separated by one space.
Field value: 112 °F
